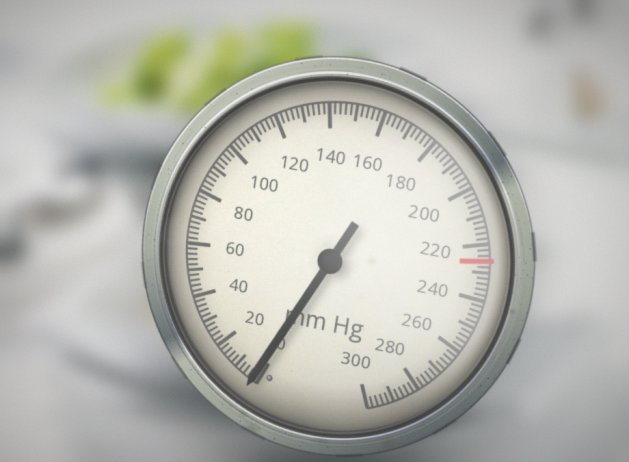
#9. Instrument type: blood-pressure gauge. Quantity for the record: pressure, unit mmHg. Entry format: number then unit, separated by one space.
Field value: 2 mmHg
